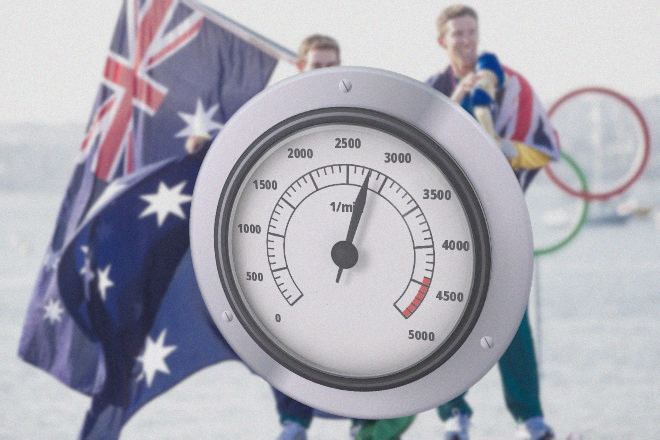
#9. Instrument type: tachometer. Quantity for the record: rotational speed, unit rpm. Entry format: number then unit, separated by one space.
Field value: 2800 rpm
